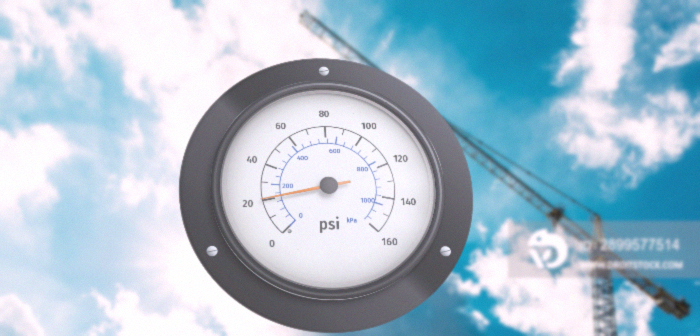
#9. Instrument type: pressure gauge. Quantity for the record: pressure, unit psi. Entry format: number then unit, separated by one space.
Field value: 20 psi
